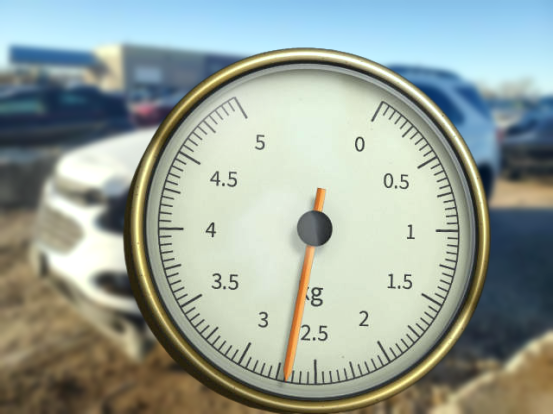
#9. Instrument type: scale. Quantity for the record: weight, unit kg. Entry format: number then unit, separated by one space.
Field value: 2.7 kg
